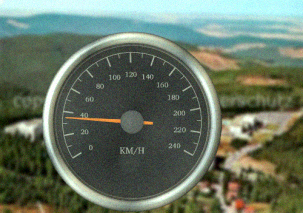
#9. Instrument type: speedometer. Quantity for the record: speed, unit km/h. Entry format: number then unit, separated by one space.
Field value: 35 km/h
